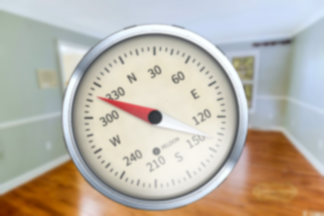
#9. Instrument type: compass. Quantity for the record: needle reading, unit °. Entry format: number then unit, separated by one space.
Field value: 320 °
